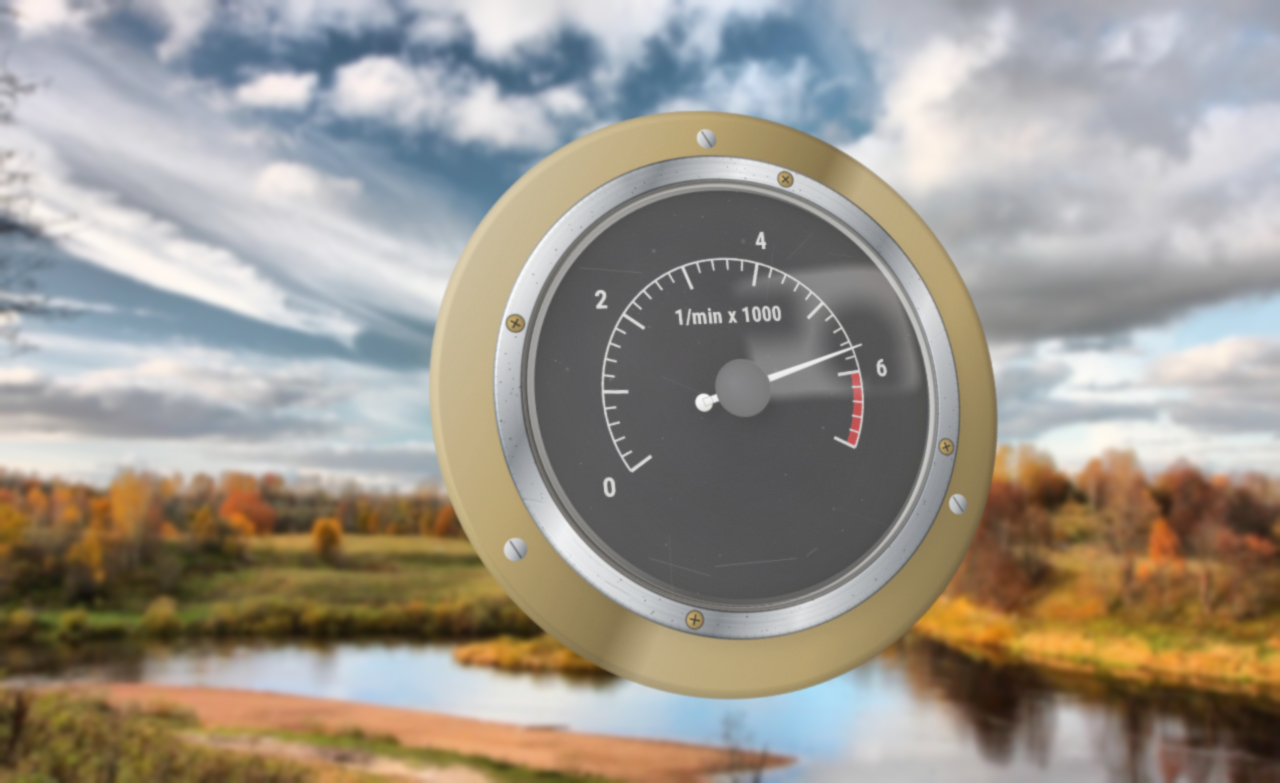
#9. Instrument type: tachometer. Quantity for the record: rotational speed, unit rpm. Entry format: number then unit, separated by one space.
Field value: 5700 rpm
